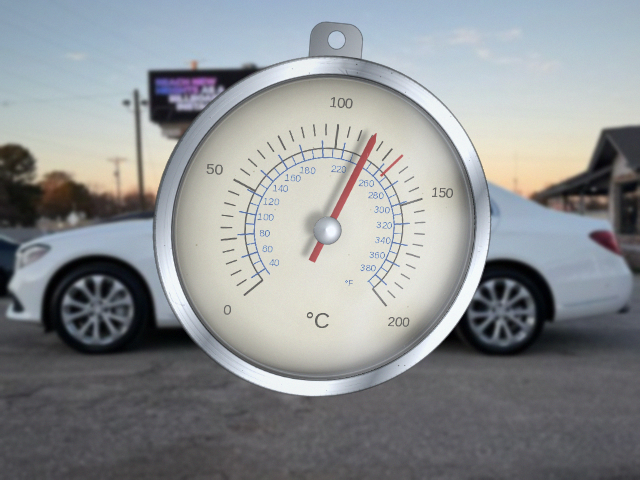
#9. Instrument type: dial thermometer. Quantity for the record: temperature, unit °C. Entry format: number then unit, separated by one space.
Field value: 115 °C
